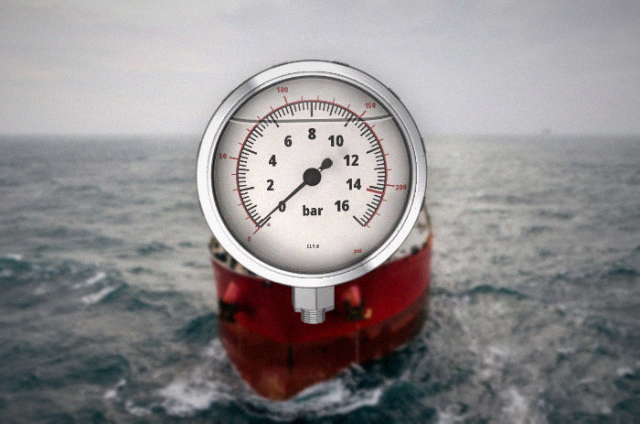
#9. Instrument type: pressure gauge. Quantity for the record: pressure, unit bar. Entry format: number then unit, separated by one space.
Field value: 0.2 bar
